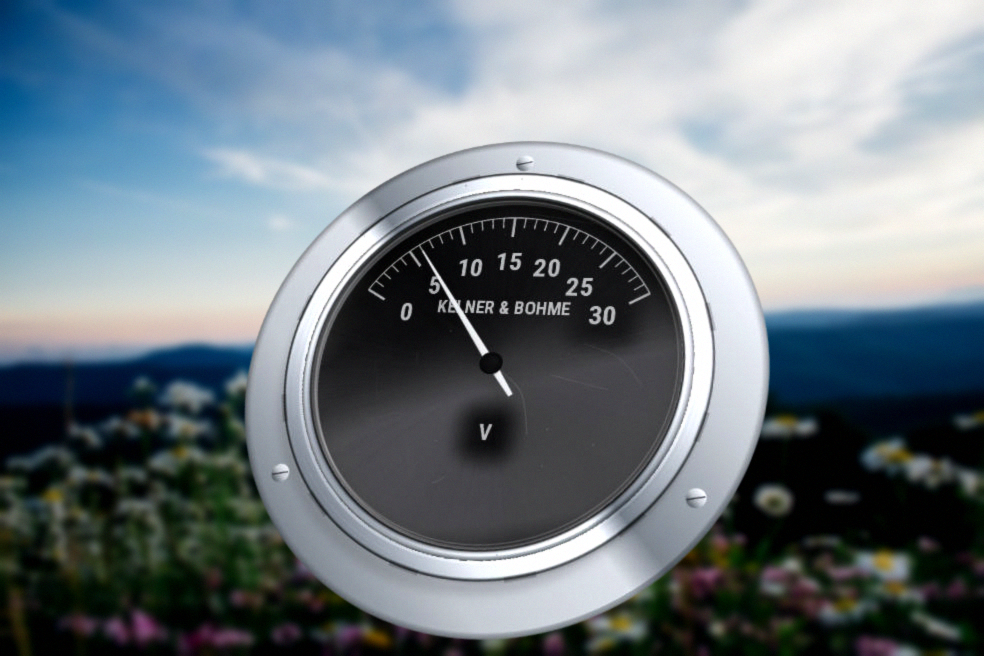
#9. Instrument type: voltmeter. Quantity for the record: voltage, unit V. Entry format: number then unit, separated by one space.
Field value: 6 V
